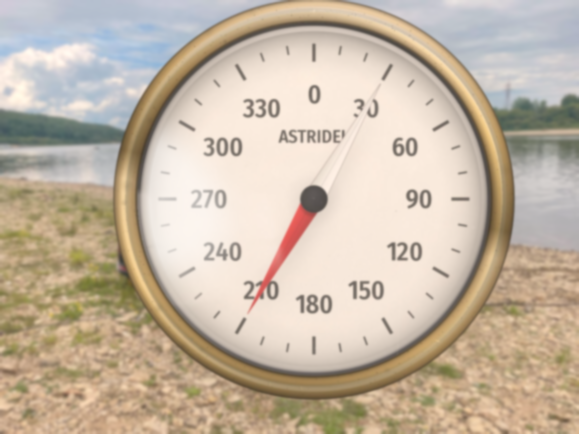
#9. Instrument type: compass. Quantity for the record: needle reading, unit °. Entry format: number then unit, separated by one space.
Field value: 210 °
